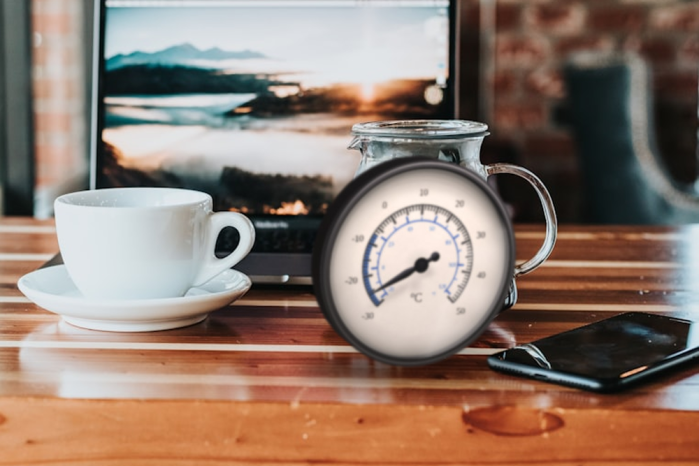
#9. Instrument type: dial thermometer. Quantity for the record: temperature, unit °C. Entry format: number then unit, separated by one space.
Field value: -25 °C
